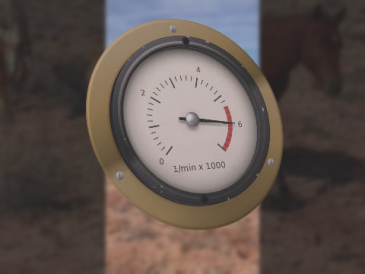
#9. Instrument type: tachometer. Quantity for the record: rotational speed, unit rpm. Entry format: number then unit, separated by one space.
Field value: 6000 rpm
